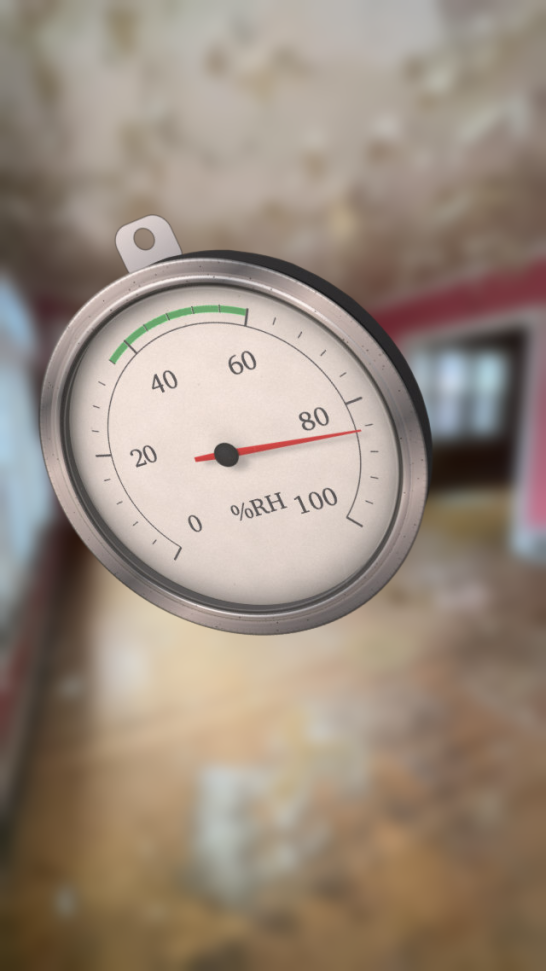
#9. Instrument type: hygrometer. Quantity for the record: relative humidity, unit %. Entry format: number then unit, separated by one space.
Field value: 84 %
